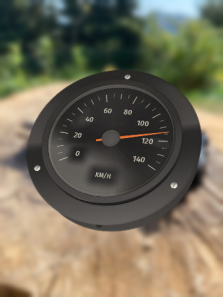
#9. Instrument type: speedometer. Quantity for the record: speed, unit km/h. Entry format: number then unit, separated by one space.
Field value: 115 km/h
